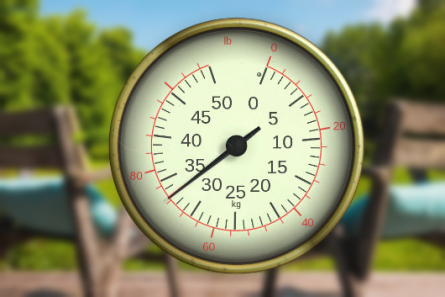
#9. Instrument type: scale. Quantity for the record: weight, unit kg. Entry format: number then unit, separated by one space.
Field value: 33 kg
